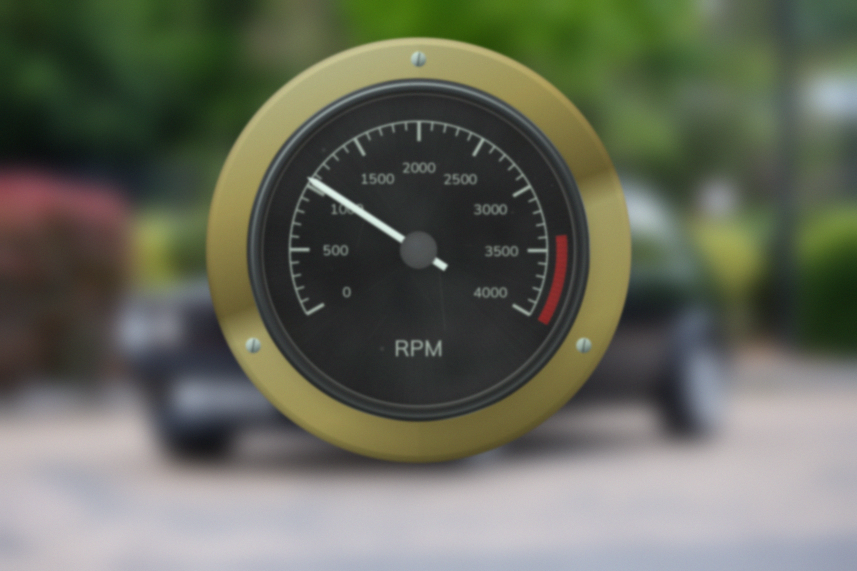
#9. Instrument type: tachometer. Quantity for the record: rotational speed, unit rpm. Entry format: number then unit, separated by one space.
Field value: 1050 rpm
